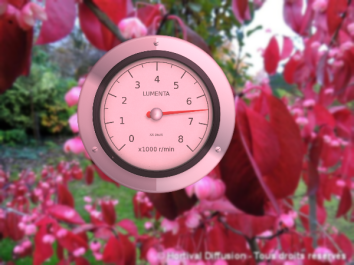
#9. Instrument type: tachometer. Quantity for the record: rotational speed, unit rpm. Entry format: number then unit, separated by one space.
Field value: 6500 rpm
